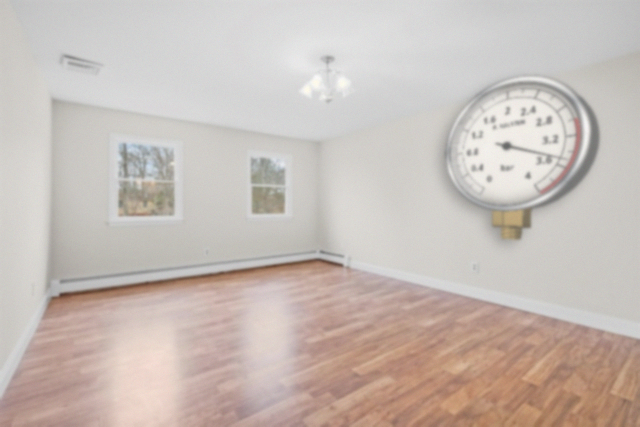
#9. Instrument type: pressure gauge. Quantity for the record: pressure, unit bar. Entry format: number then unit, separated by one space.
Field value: 3.5 bar
